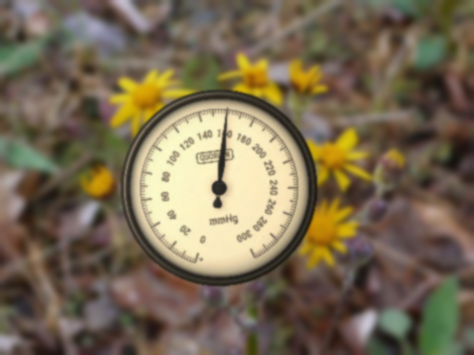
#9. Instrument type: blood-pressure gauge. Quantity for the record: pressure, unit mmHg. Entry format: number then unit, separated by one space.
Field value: 160 mmHg
